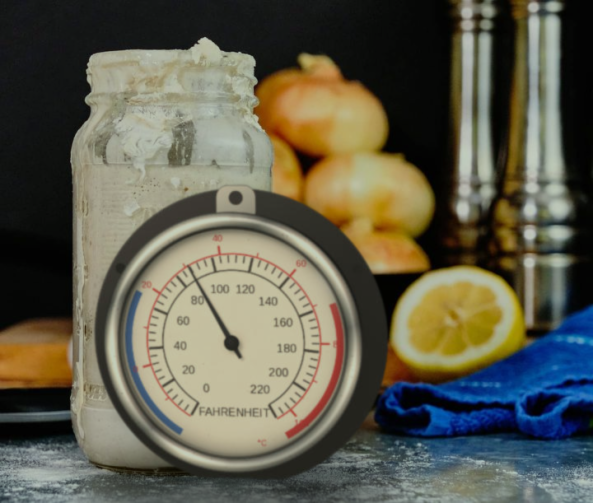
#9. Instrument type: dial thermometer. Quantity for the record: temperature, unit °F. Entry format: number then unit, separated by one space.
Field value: 88 °F
